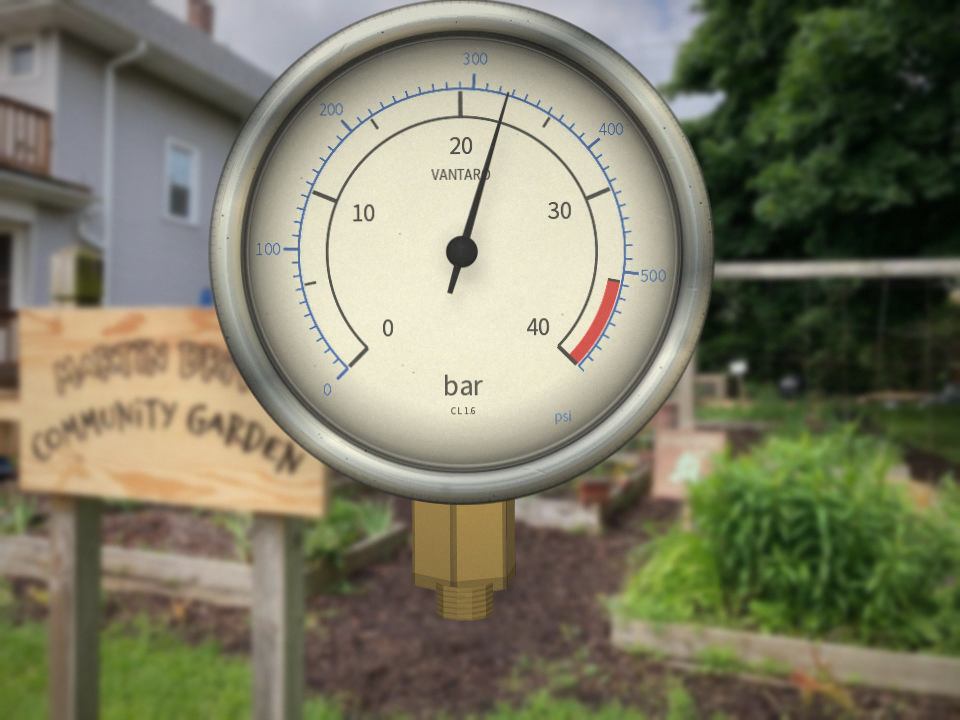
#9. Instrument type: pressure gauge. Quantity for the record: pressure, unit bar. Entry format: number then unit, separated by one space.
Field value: 22.5 bar
